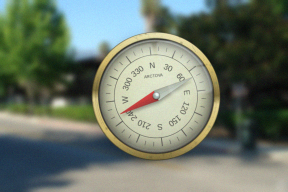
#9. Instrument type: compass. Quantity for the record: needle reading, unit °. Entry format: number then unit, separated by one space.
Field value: 250 °
